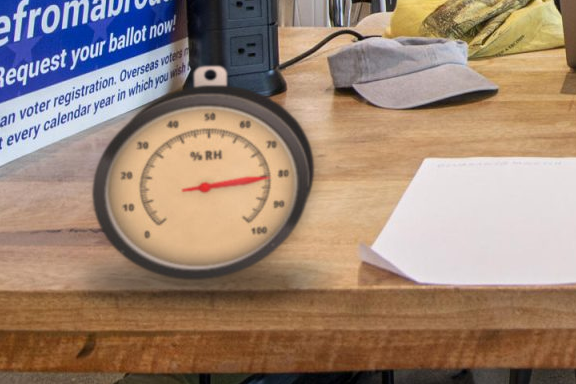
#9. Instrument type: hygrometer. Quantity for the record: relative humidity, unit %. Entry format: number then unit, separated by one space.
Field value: 80 %
